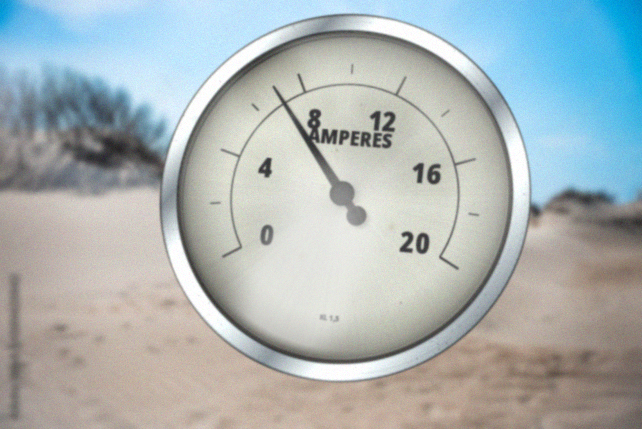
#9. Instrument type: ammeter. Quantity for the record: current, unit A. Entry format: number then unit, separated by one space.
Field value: 7 A
